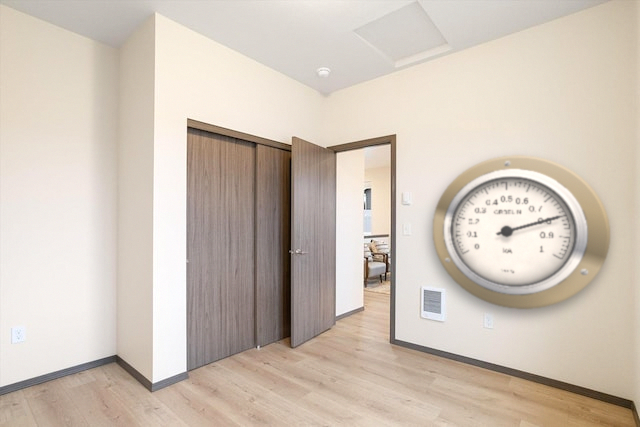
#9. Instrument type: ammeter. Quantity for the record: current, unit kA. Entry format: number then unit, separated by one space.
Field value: 0.8 kA
